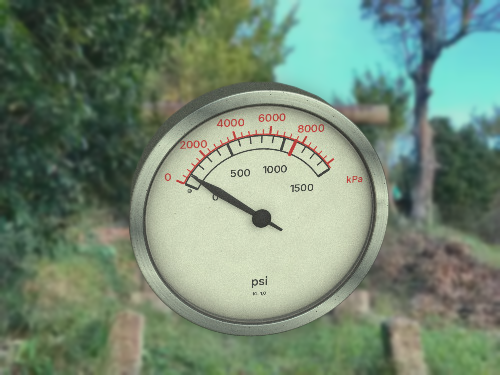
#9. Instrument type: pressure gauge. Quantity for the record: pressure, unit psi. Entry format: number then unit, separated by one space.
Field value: 100 psi
